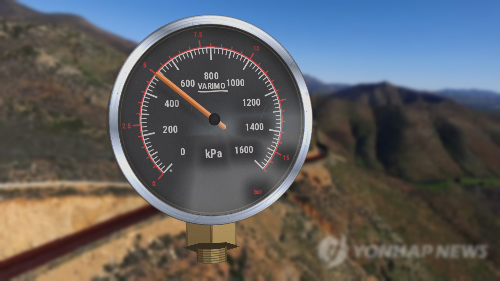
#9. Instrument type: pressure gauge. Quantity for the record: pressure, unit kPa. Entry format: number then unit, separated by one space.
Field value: 500 kPa
